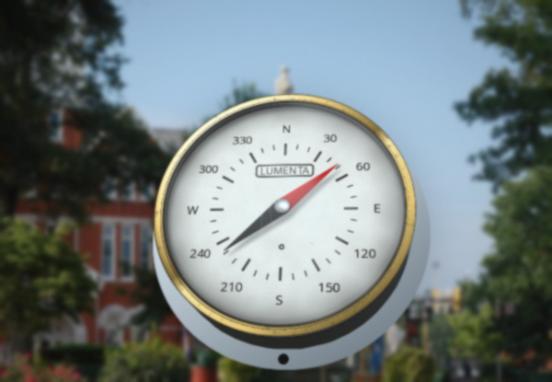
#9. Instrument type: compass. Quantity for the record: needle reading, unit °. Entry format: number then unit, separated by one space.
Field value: 50 °
